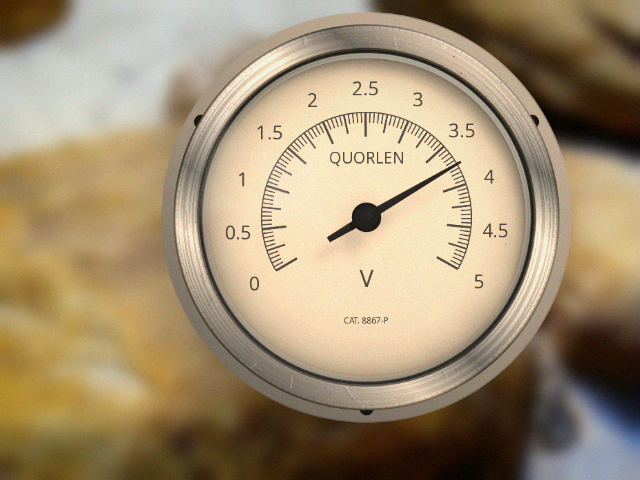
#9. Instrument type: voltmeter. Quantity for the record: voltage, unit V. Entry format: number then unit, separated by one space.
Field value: 3.75 V
